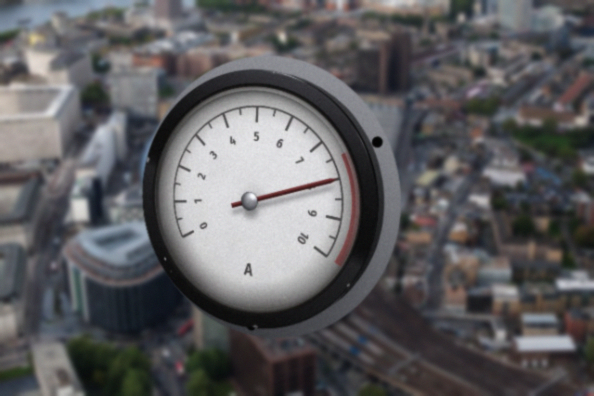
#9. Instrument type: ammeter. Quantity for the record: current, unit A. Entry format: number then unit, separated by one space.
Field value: 8 A
